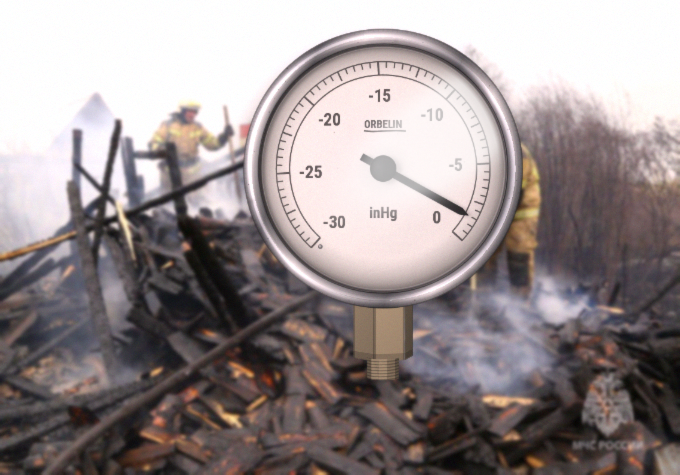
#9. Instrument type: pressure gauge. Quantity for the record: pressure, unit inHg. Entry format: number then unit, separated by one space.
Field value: -1.5 inHg
